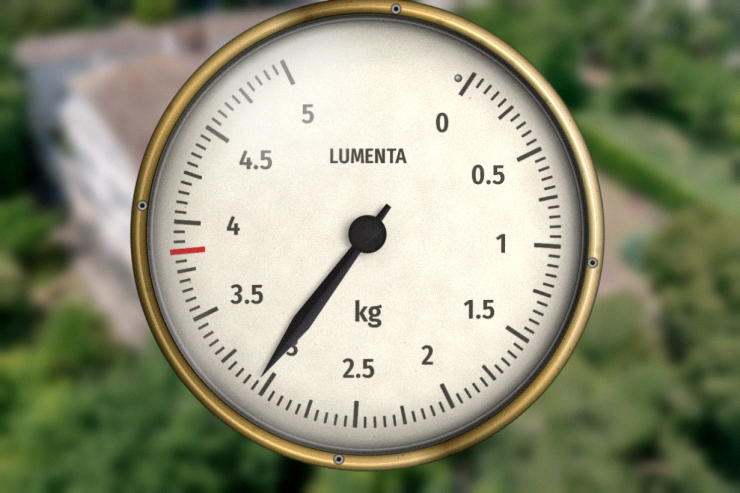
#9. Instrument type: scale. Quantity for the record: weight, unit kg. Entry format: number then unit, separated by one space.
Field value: 3.05 kg
